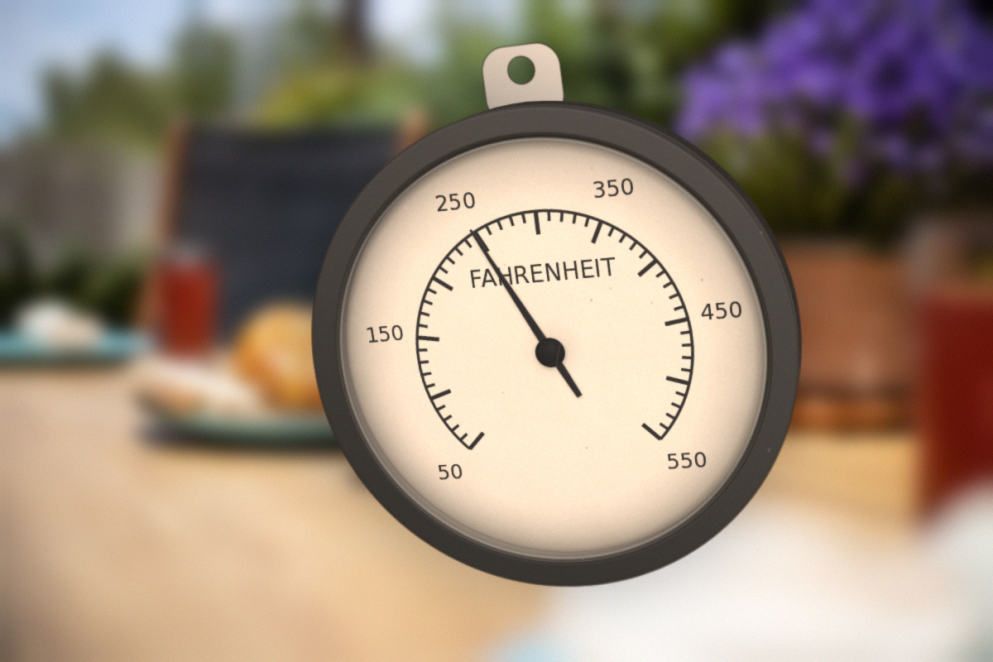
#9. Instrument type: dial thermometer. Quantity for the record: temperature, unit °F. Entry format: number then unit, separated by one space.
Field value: 250 °F
